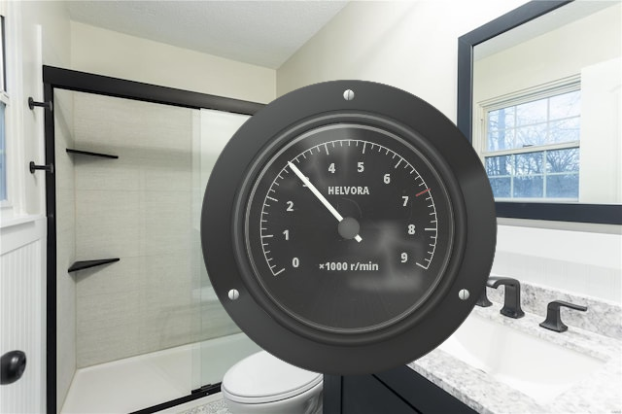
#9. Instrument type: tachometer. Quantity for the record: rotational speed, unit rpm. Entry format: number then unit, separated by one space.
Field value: 3000 rpm
